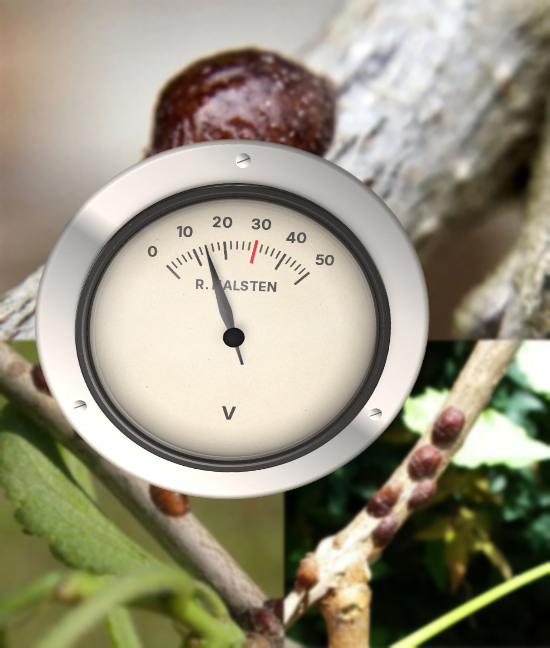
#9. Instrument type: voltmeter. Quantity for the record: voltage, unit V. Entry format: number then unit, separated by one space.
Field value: 14 V
